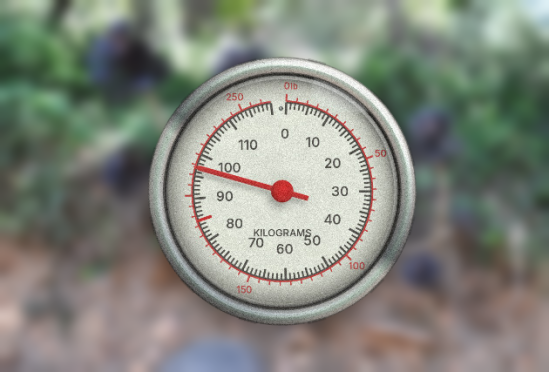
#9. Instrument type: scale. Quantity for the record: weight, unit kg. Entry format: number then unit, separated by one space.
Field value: 97 kg
